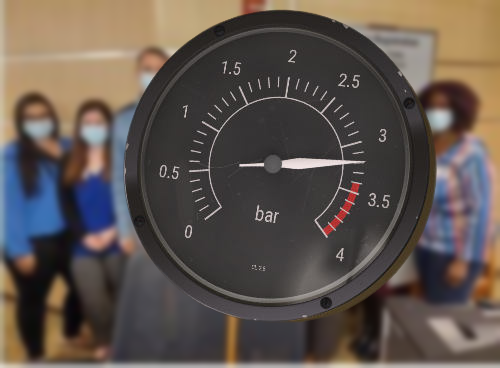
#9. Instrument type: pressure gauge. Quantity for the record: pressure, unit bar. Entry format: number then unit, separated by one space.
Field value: 3.2 bar
